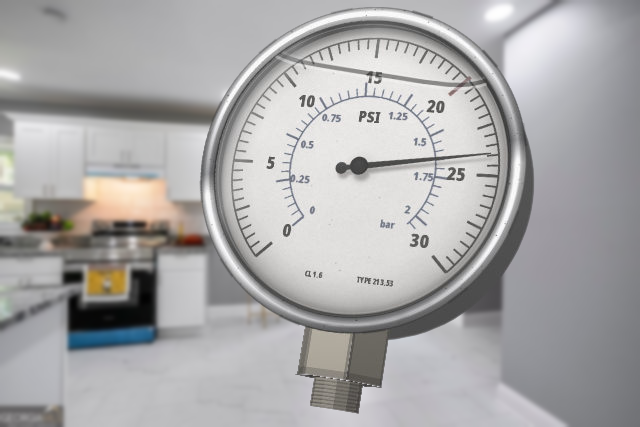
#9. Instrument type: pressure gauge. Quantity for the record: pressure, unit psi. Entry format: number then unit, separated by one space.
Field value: 24 psi
